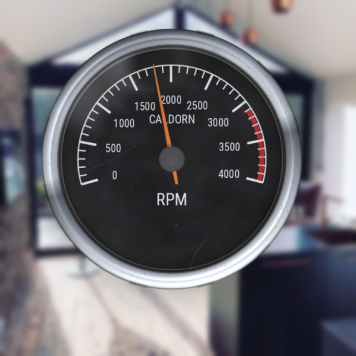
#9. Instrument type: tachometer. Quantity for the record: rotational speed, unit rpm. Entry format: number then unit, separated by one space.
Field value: 1800 rpm
